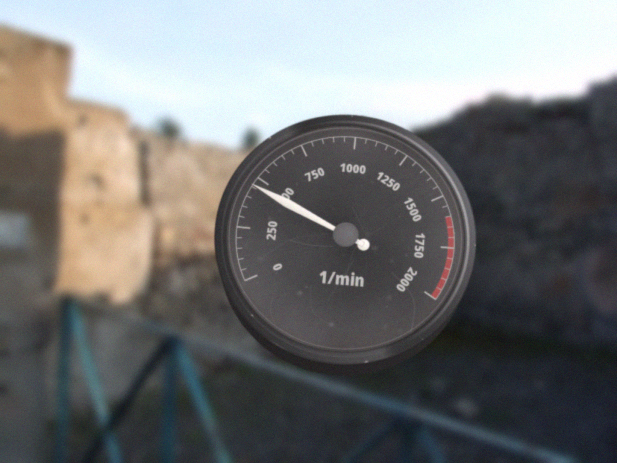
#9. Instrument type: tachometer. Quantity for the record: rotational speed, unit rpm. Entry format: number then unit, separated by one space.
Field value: 450 rpm
